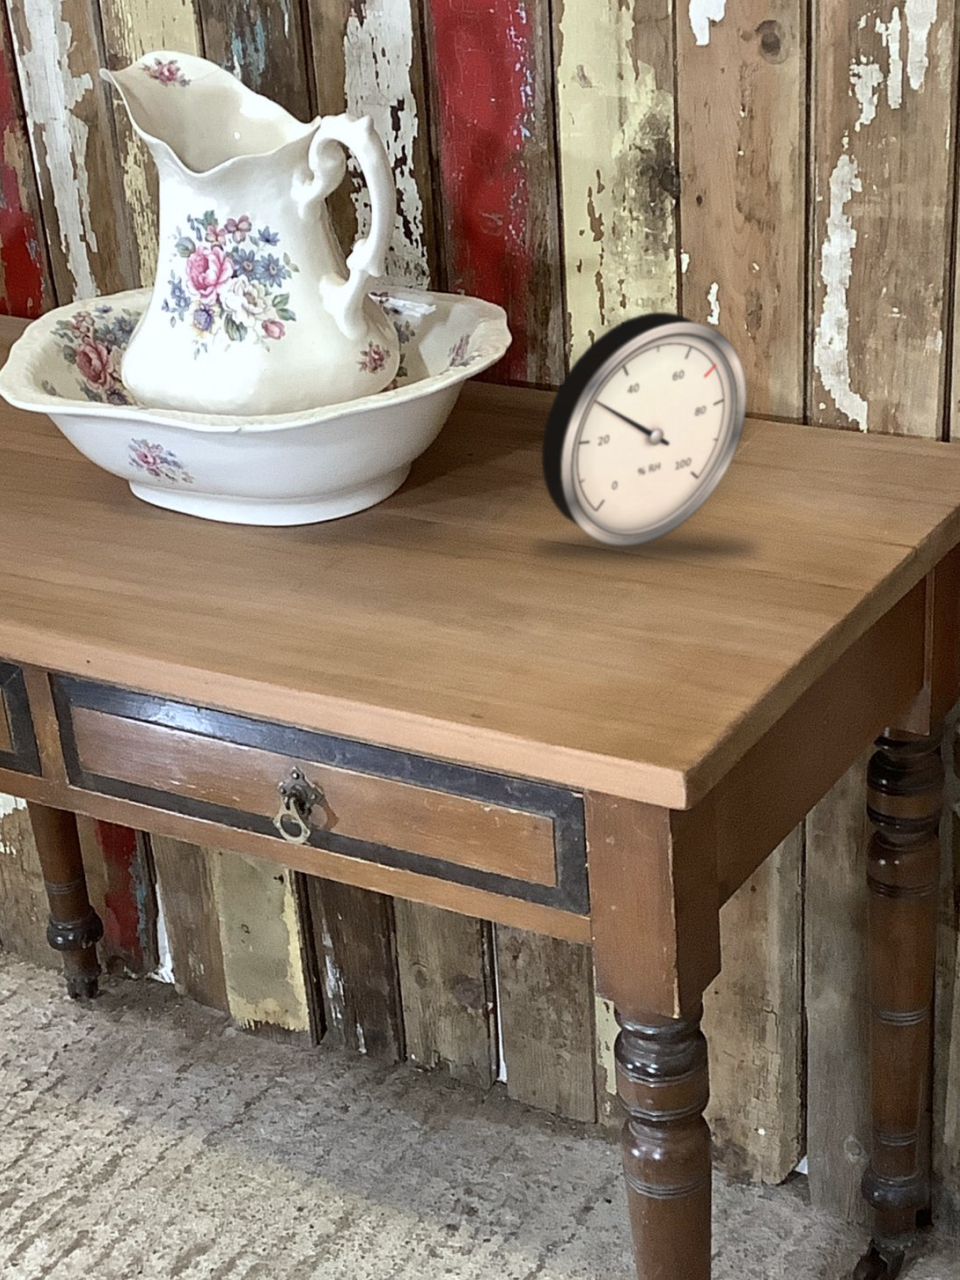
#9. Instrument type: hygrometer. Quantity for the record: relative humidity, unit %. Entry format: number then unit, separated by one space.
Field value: 30 %
